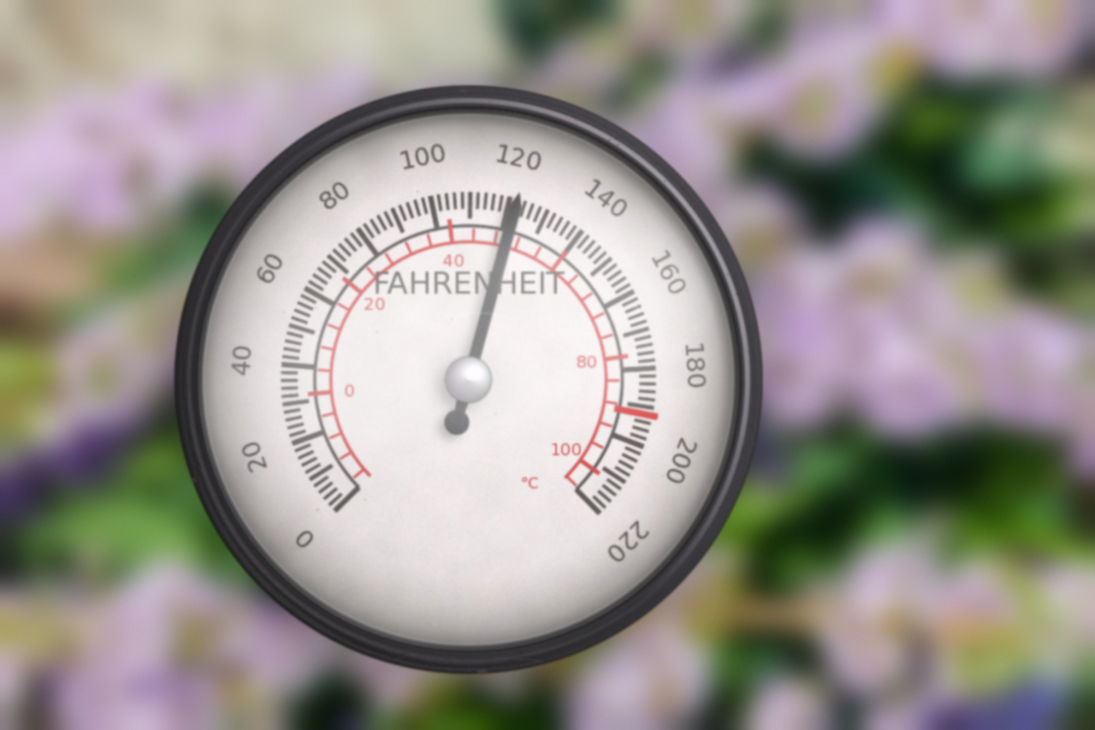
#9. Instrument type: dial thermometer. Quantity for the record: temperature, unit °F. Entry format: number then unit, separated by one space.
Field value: 122 °F
